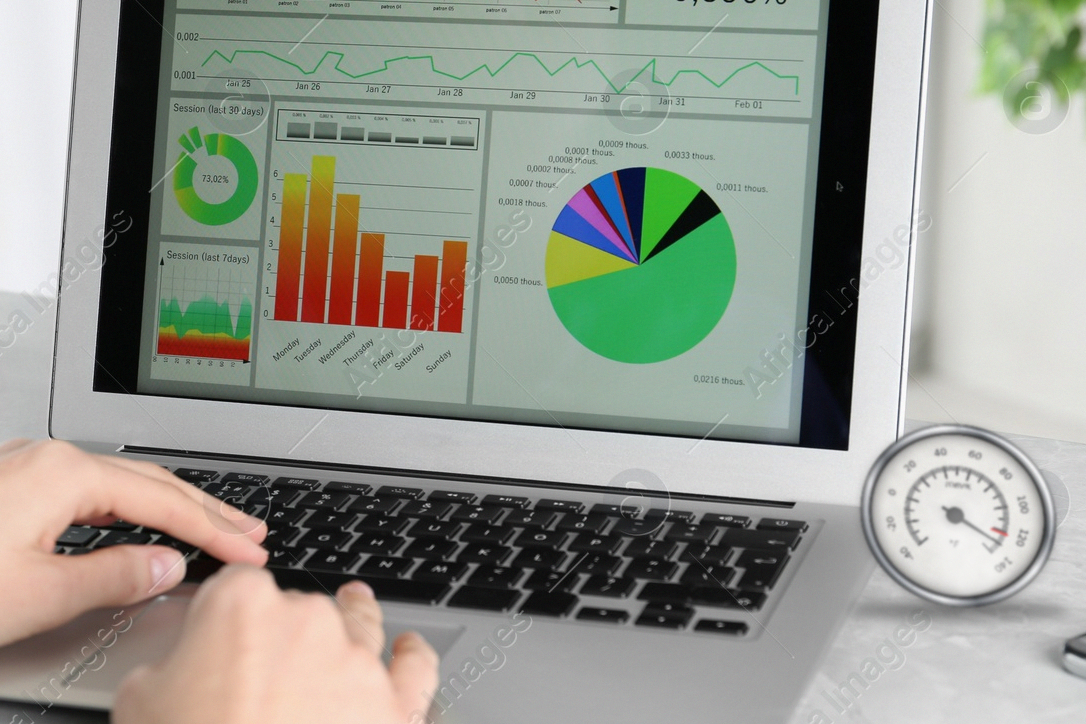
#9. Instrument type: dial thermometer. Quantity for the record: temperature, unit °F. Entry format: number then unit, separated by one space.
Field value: 130 °F
